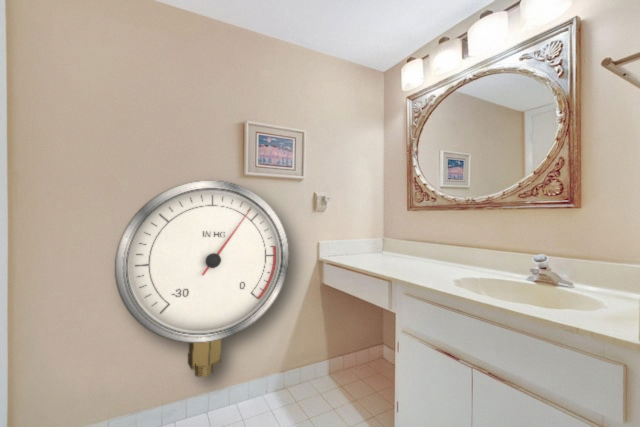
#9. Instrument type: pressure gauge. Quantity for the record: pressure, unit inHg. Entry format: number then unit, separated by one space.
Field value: -11 inHg
